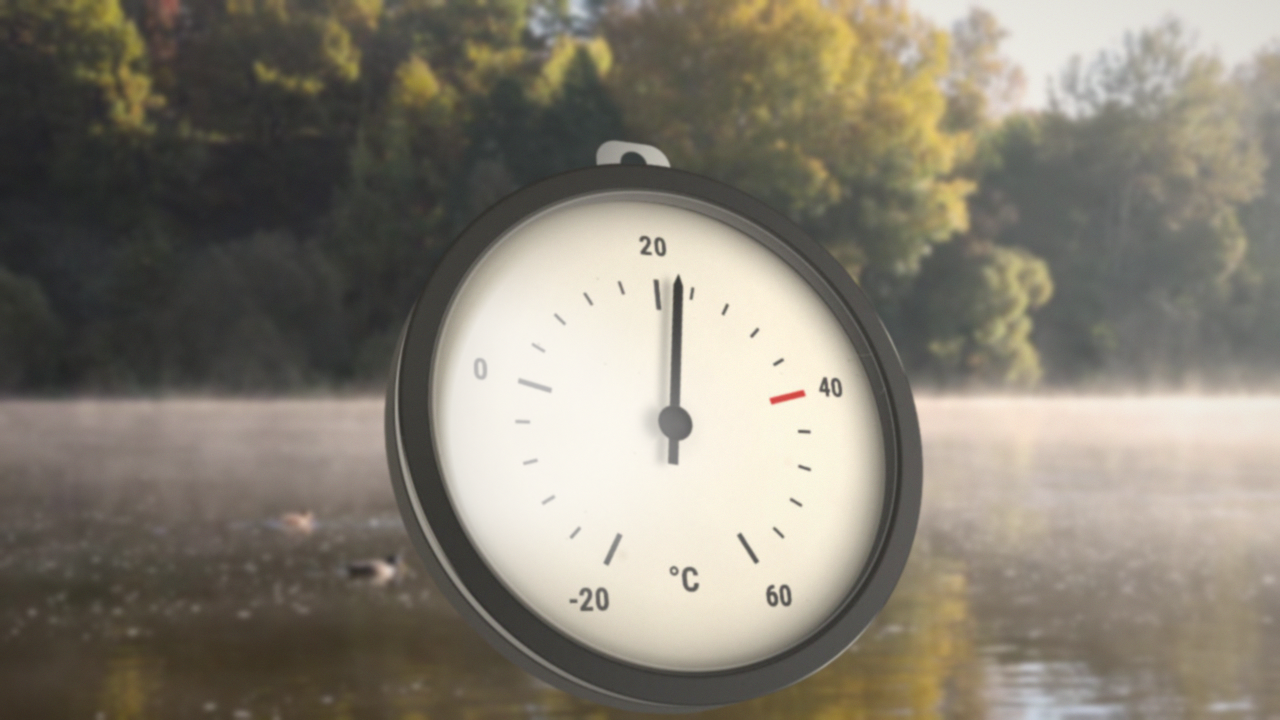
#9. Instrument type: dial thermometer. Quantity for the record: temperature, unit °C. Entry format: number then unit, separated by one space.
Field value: 22 °C
